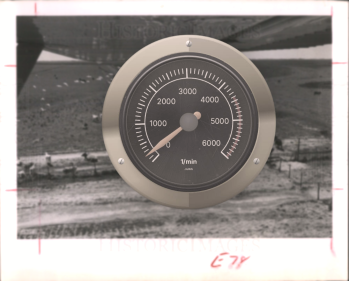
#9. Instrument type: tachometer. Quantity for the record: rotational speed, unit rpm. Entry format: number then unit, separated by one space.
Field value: 200 rpm
